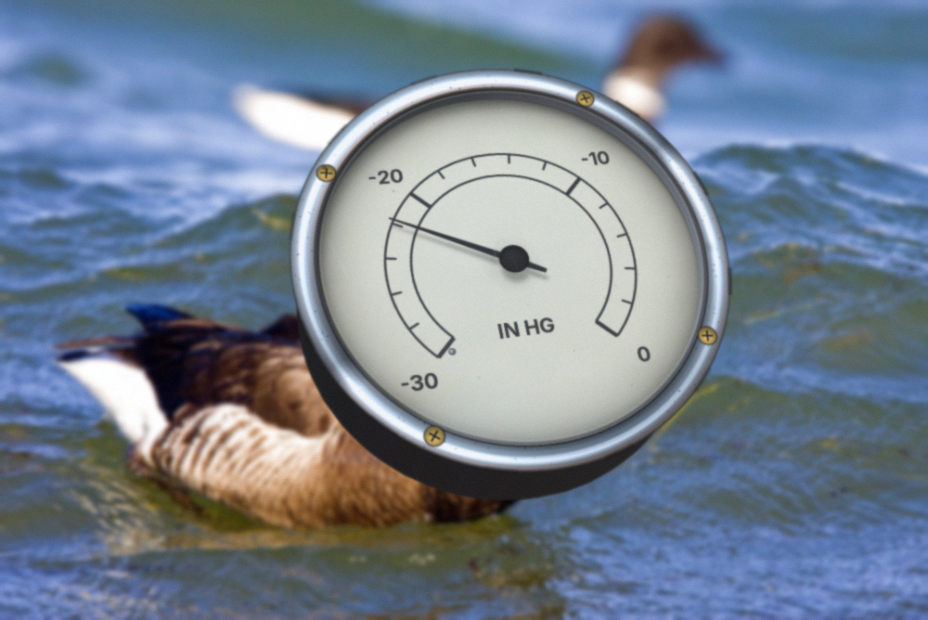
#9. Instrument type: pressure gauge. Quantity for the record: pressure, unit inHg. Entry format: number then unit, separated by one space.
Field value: -22 inHg
